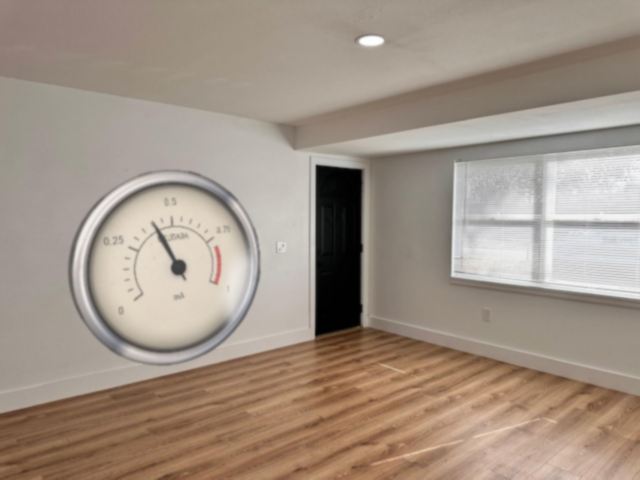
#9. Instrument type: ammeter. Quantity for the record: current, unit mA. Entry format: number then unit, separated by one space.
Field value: 0.4 mA
